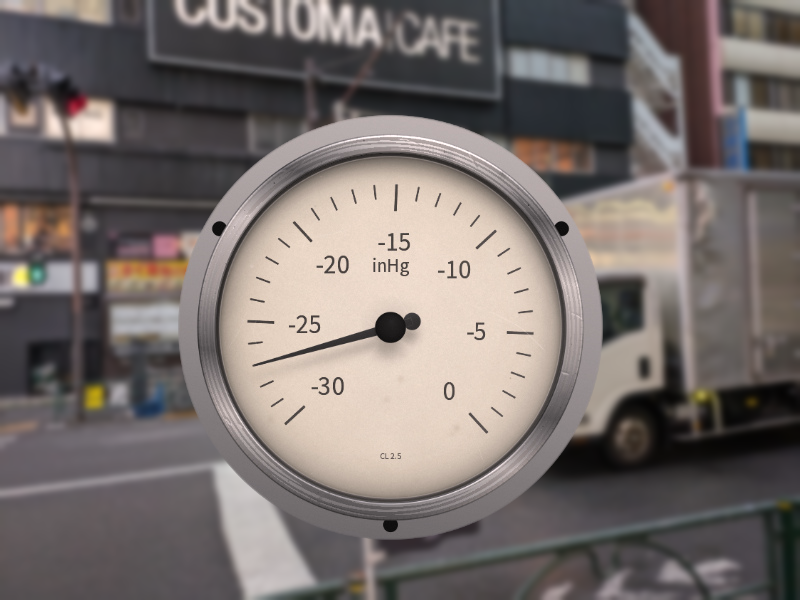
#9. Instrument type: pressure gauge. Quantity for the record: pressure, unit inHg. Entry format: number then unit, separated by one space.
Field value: -27 inHg
